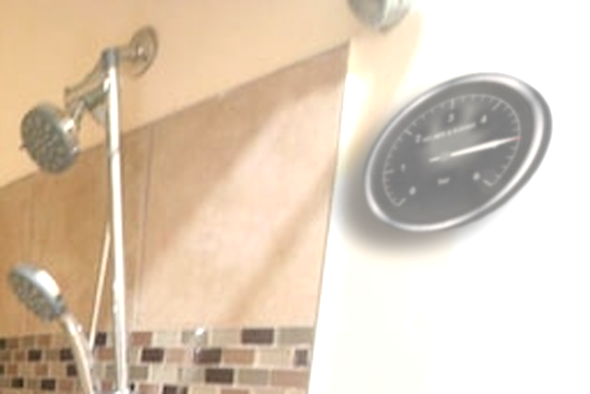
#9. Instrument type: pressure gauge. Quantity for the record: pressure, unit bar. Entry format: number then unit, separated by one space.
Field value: 5 bar
